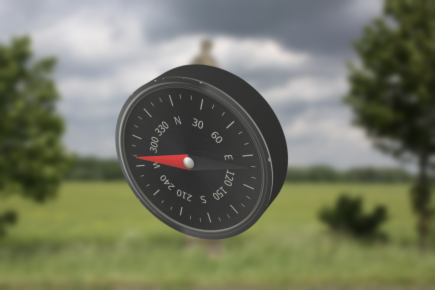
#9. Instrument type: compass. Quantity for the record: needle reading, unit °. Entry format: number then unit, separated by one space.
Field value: 280 °
